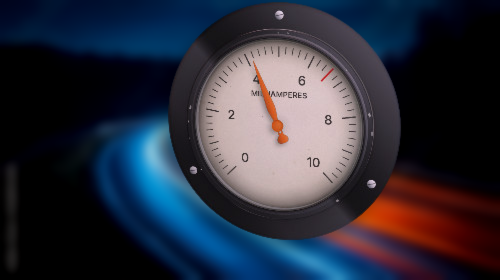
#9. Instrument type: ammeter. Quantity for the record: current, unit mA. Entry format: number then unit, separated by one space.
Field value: 4.2 mA
